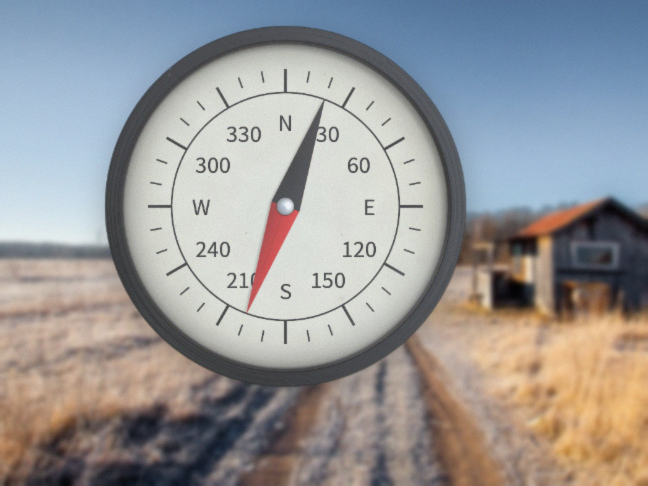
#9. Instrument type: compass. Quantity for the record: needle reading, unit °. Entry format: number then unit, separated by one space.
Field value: 200 °
